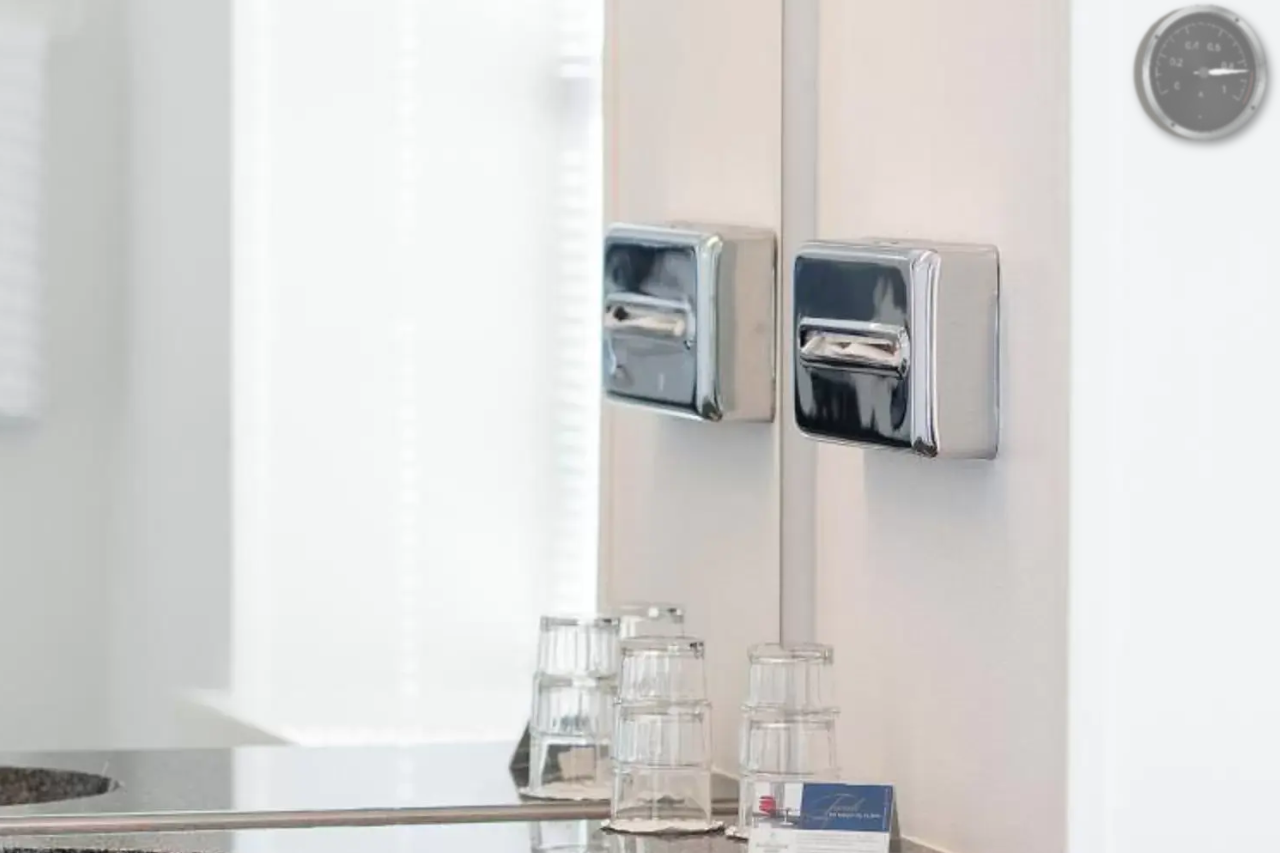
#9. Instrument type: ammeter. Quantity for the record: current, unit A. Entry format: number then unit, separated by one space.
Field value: 0.85 A
